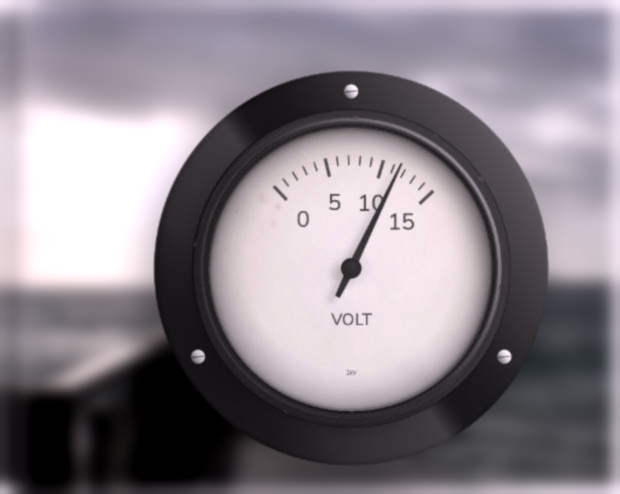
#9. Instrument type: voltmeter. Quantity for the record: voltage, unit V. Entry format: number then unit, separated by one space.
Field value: 11.5 V
